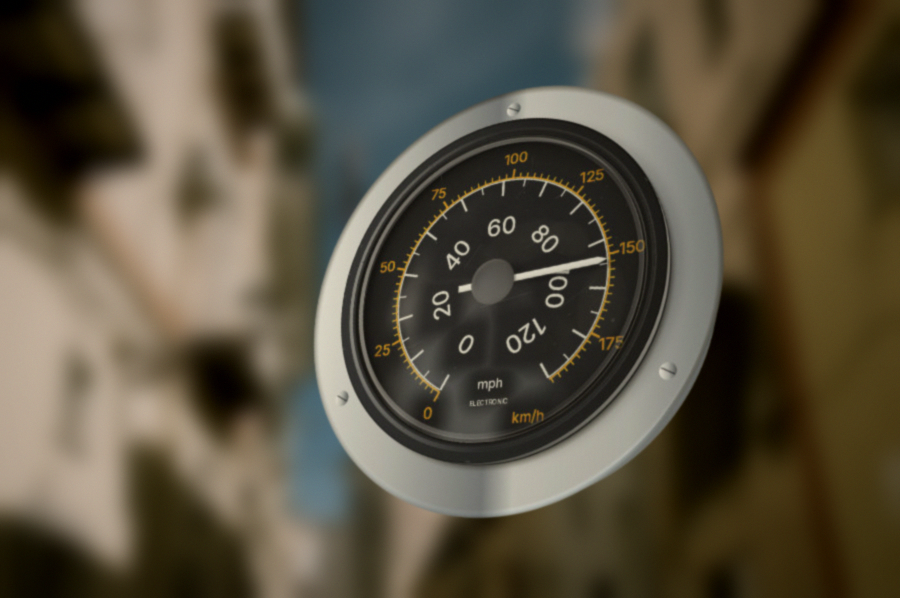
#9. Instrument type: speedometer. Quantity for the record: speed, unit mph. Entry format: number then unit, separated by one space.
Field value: 95 mph
